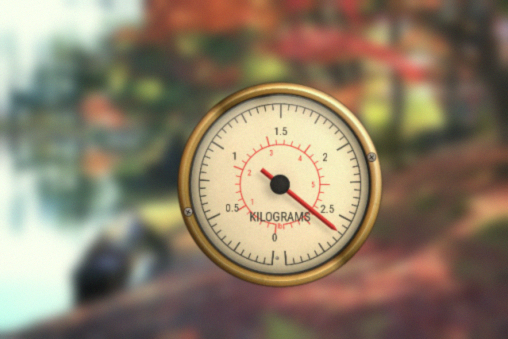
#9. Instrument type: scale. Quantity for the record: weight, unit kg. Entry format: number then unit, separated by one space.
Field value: 2.6 kg
